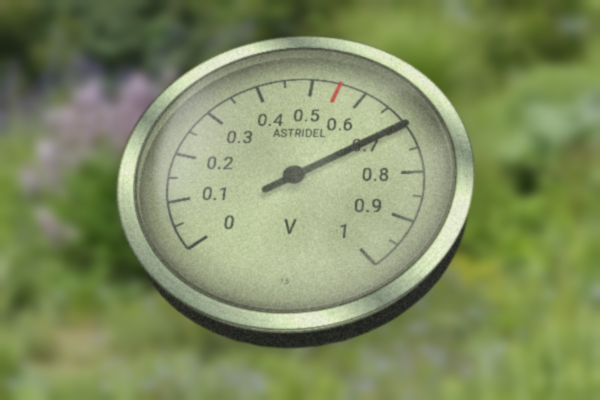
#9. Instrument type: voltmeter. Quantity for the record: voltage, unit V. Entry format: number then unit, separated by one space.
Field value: 0.7 V
